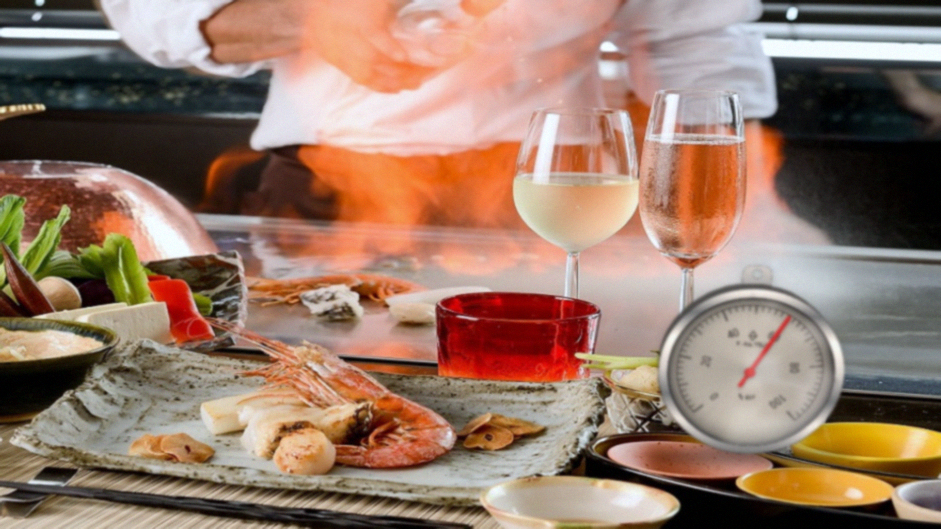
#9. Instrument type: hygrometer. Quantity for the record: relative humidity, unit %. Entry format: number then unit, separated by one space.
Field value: 60 %
